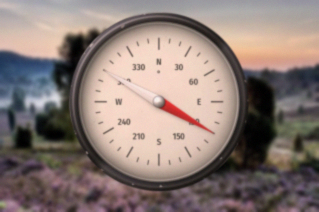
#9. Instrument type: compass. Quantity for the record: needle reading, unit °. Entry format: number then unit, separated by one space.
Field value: 120 °
